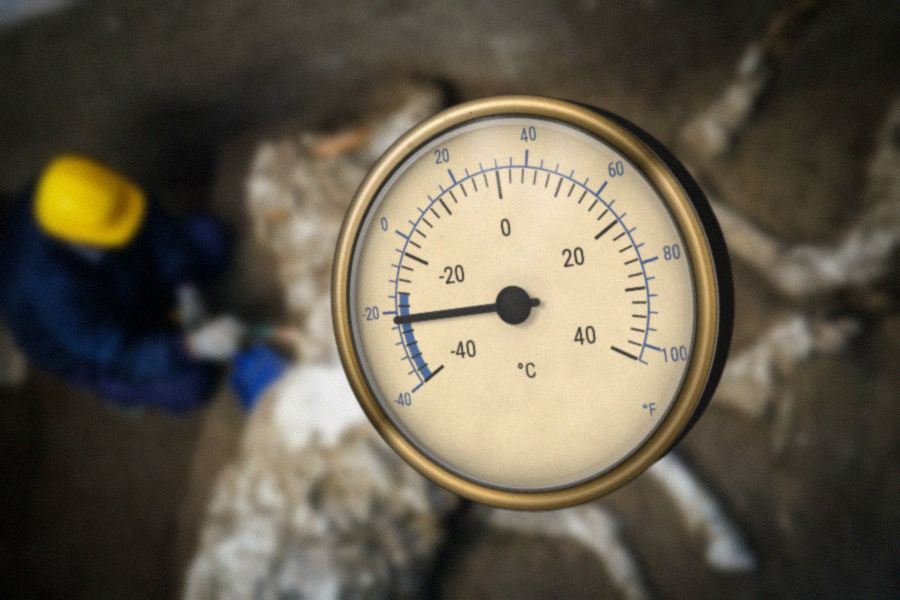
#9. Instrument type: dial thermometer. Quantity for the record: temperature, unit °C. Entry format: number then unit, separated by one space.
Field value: -30 °C
